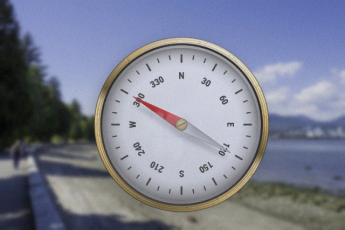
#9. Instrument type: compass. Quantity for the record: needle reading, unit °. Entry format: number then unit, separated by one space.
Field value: 300 °
